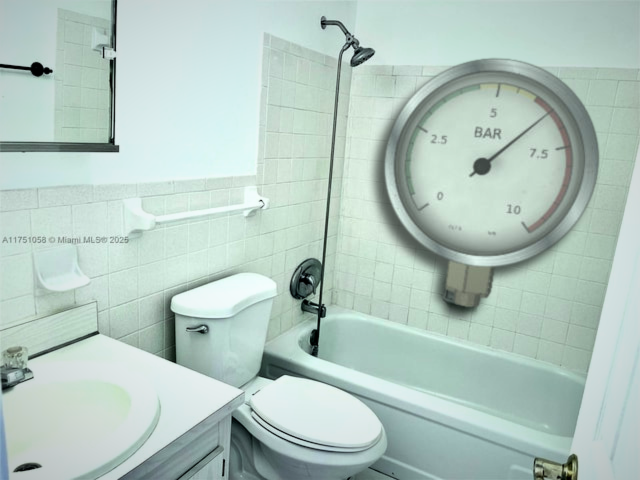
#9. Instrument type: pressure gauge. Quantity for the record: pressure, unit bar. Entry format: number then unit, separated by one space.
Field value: 6.5 bar
